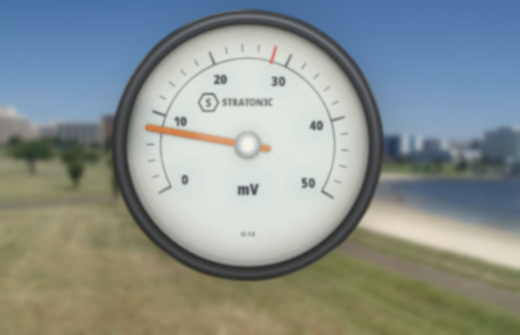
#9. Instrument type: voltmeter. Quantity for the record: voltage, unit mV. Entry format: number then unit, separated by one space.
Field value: 8 mV
